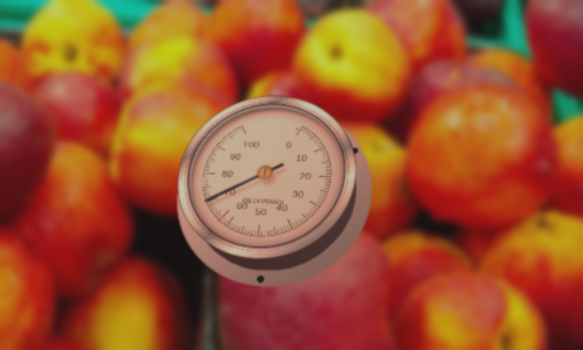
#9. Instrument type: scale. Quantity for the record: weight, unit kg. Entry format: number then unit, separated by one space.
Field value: 70 kg
